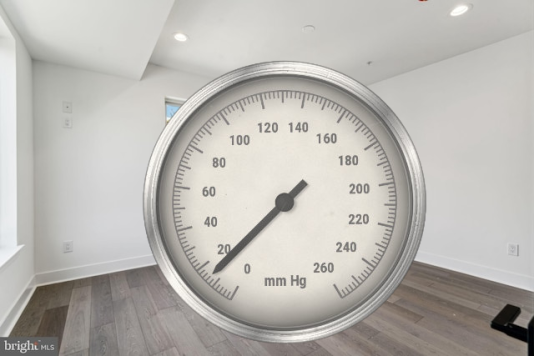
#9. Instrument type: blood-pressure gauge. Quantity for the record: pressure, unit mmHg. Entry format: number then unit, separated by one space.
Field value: 14 mmHg
